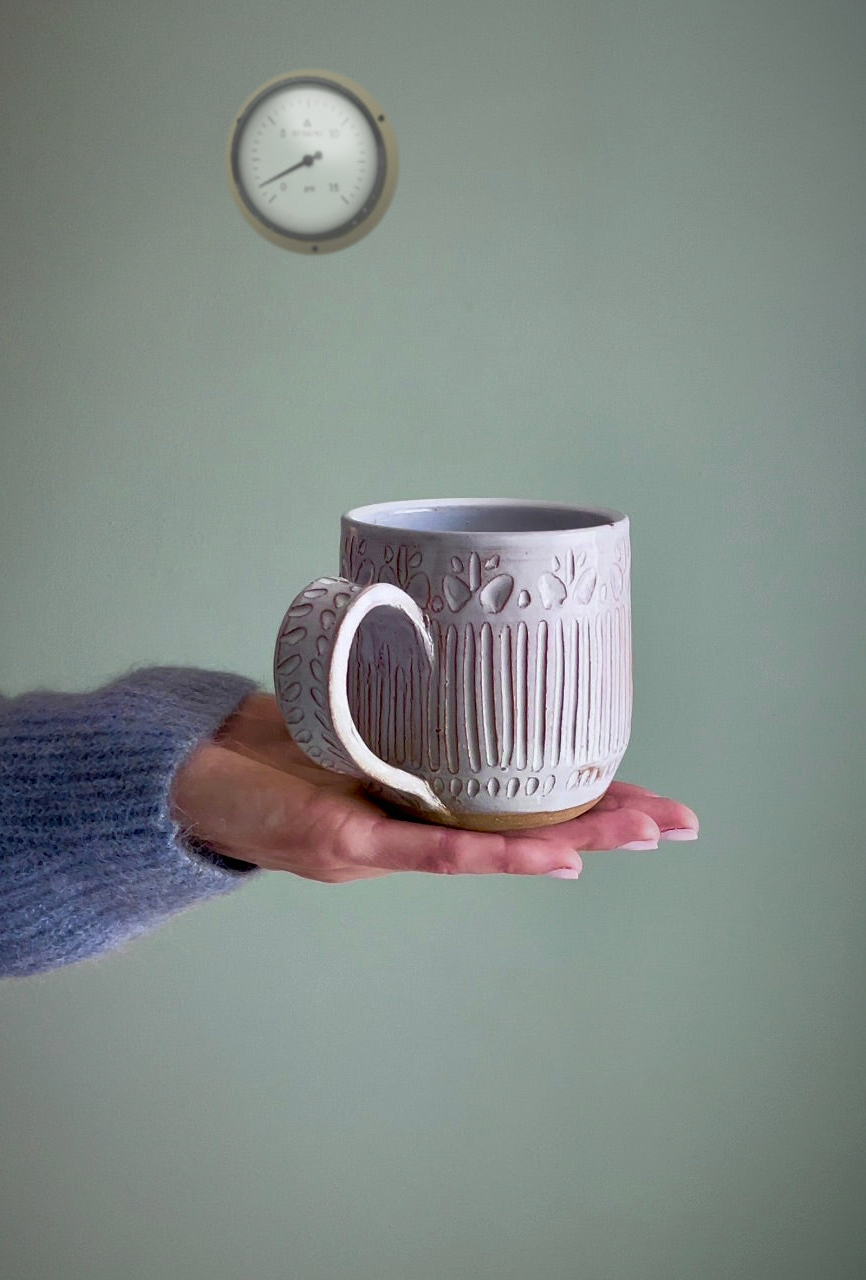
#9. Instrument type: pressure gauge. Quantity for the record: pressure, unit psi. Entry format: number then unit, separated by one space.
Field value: 1 psi
